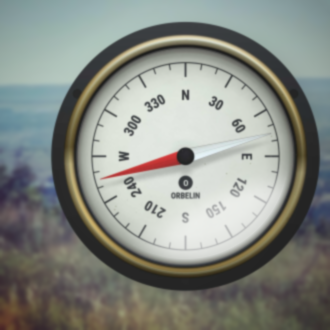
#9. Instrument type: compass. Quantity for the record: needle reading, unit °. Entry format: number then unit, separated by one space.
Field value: 255 °
